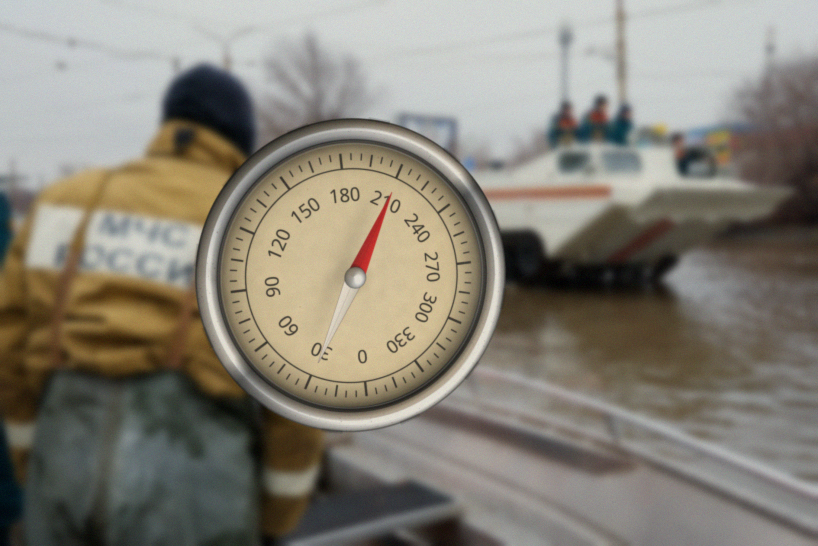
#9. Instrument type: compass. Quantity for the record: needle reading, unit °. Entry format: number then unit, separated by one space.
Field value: 210 °
